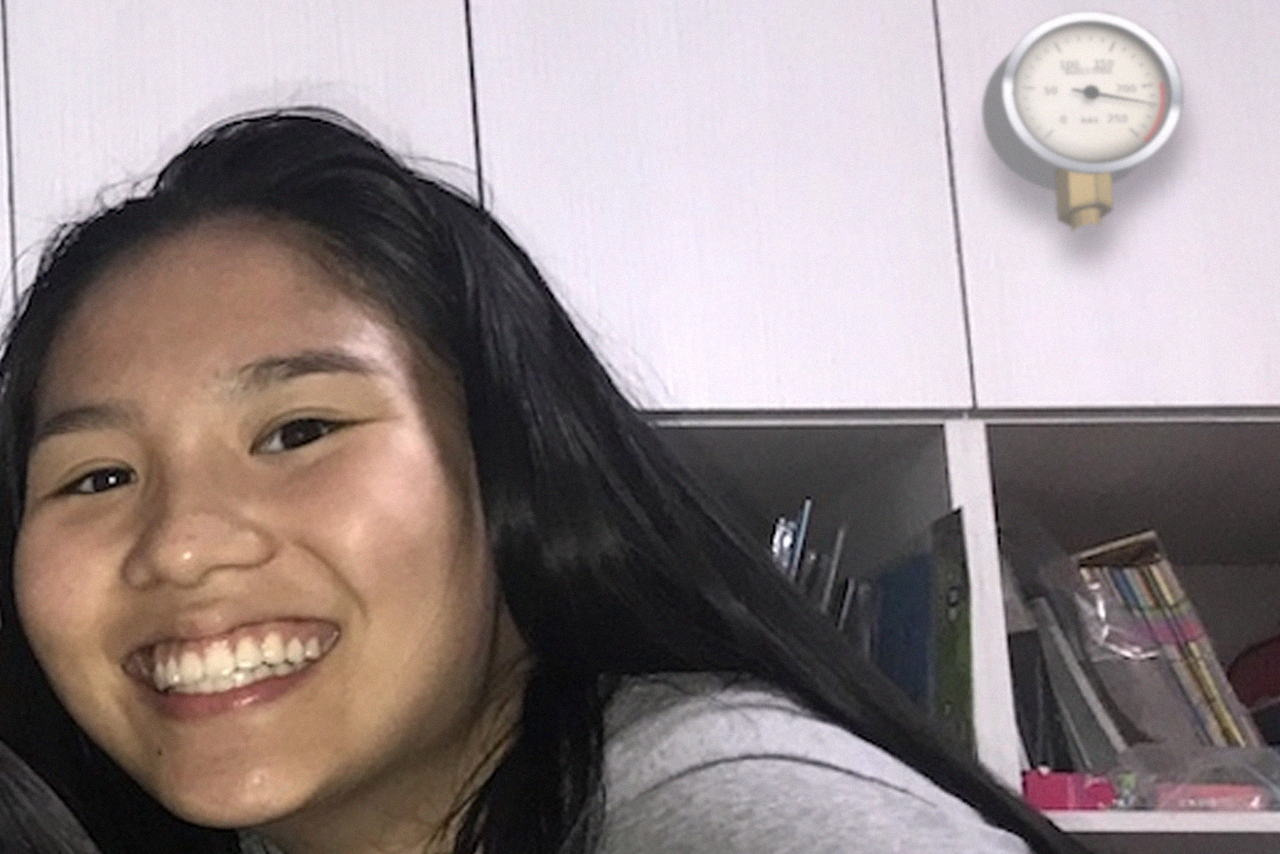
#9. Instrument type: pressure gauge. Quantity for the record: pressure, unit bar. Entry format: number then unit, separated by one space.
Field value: 220 bar
